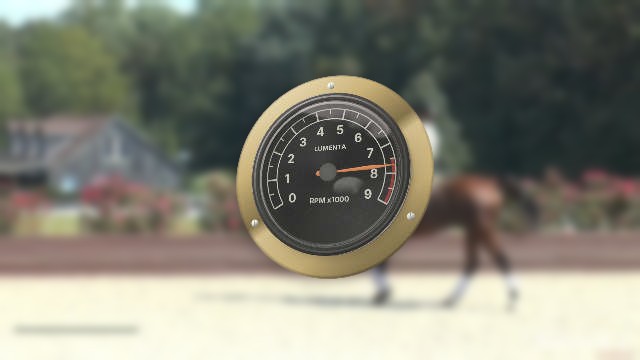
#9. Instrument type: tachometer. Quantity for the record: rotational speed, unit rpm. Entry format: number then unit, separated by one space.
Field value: 7750 rpm
